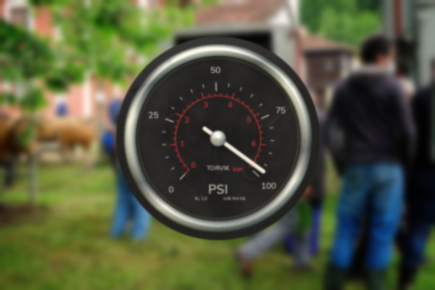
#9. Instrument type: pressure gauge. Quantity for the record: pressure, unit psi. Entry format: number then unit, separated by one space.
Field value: 97.5 psi
